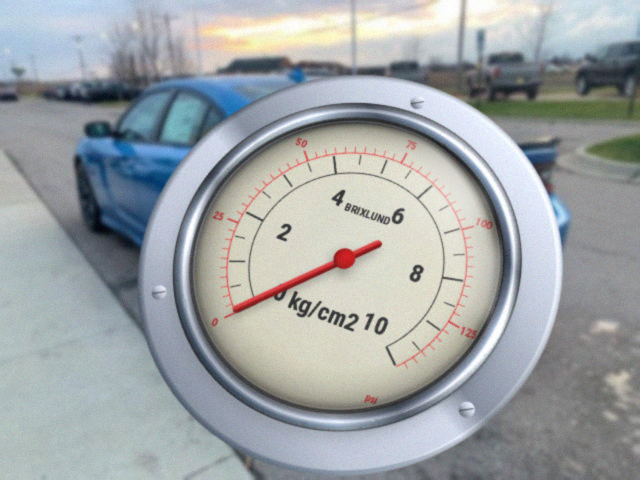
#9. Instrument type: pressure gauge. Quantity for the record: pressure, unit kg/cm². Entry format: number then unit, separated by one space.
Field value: 0 kg/cm²
